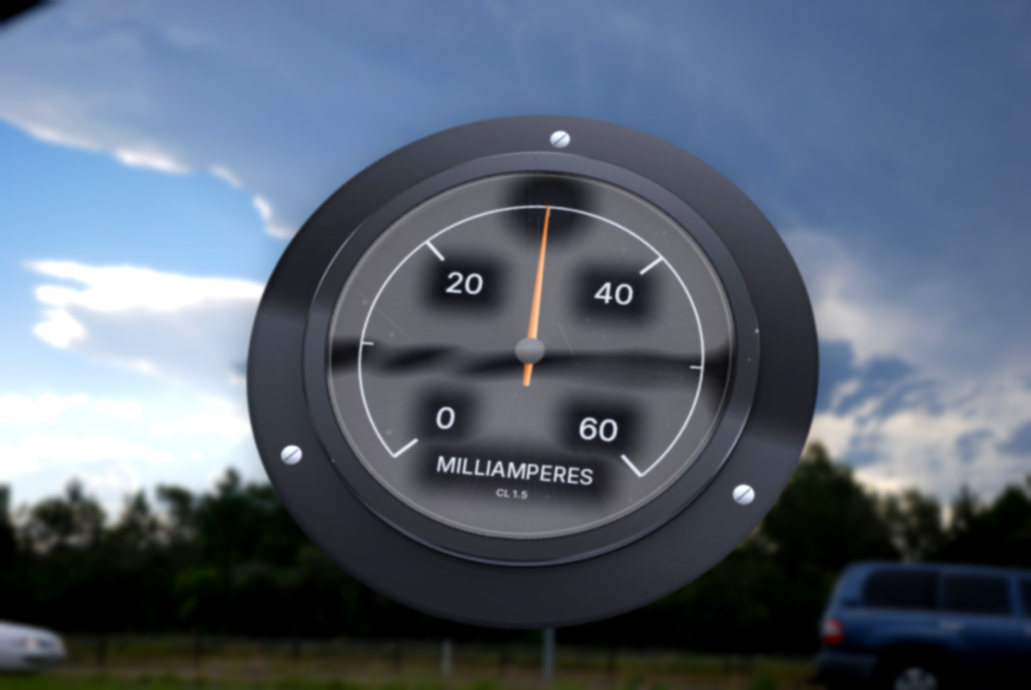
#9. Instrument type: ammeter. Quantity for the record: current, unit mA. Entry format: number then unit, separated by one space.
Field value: 30 mA
